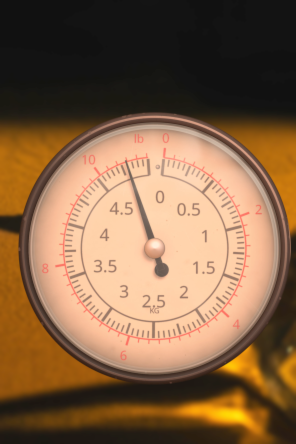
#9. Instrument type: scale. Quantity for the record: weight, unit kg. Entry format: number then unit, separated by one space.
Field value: 4.8 kg
